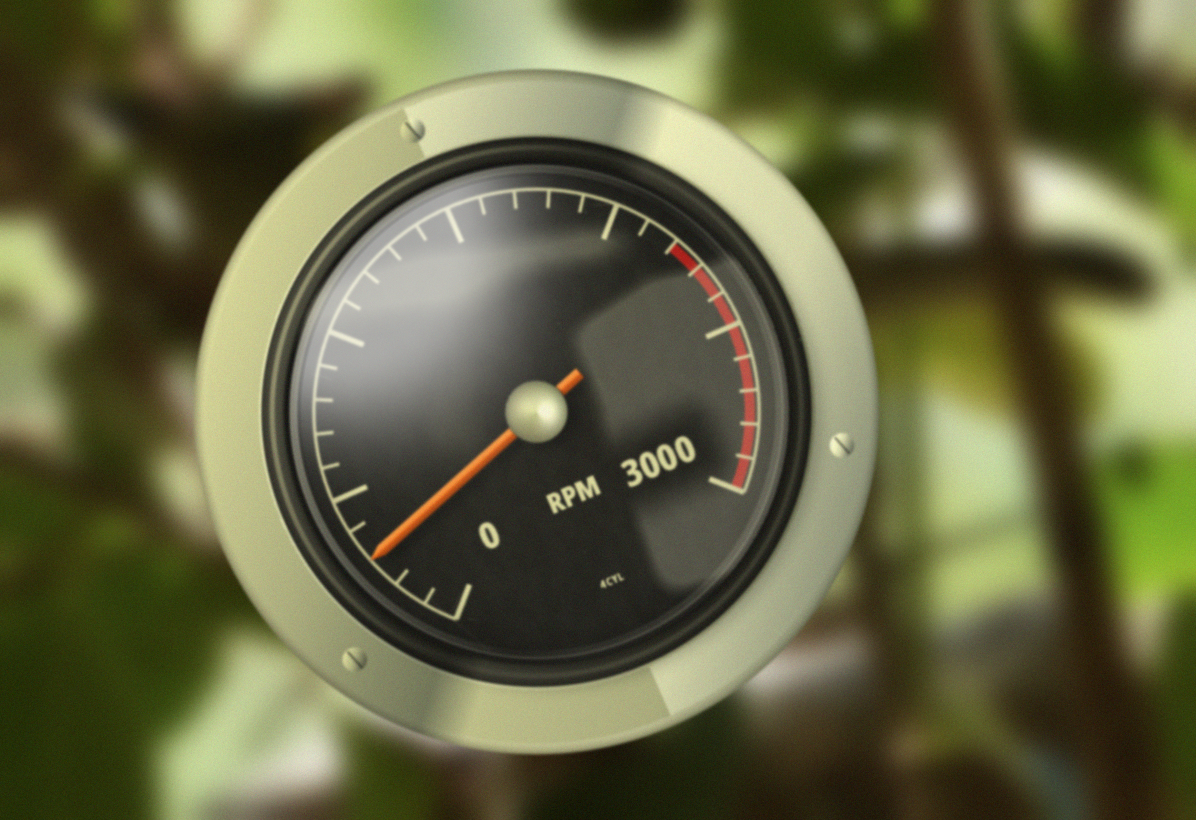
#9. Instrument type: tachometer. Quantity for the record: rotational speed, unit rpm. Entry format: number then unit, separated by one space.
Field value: 300 rpm
